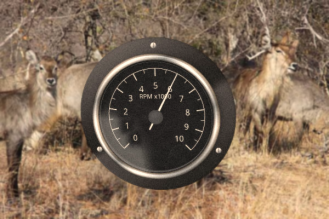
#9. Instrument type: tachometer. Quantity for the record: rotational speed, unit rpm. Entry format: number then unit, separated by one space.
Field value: 6000 rpm
